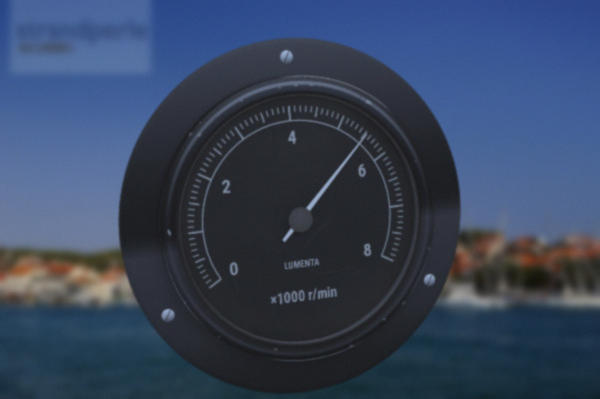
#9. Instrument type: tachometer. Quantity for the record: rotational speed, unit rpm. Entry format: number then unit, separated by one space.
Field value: 5500 rpm
